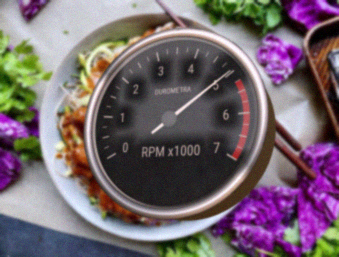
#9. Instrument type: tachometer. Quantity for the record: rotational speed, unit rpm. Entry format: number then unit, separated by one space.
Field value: 5000 rpm
